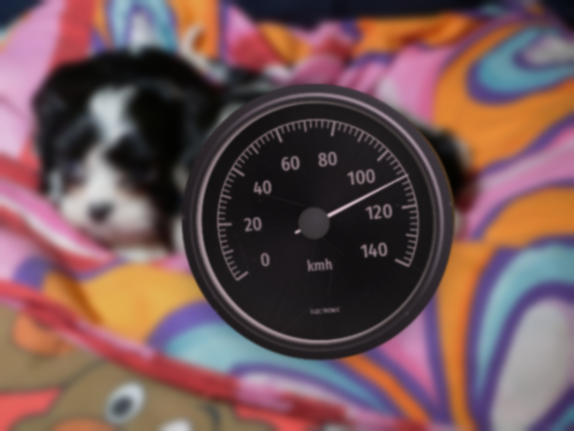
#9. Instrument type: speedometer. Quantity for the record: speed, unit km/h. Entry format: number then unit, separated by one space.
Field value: 110 km/h
